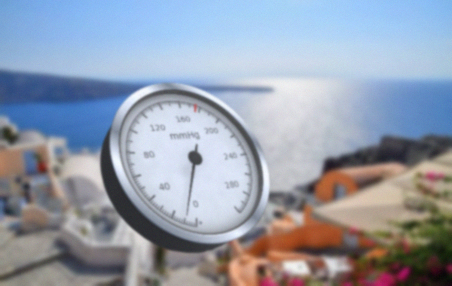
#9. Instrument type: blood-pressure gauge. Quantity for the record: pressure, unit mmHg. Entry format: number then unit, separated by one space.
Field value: 10 mmHg
